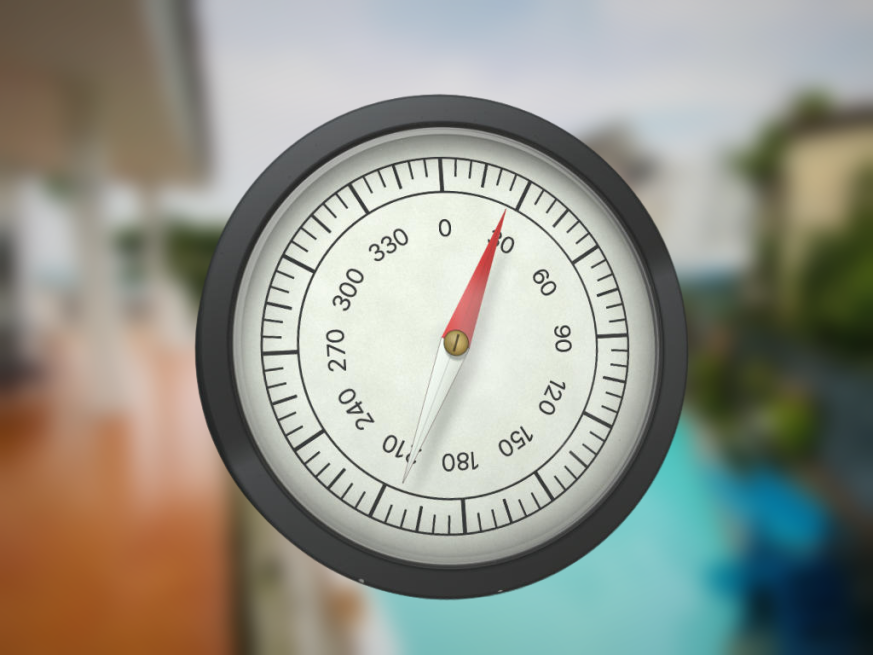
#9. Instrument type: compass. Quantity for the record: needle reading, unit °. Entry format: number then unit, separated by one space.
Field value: 25 °
